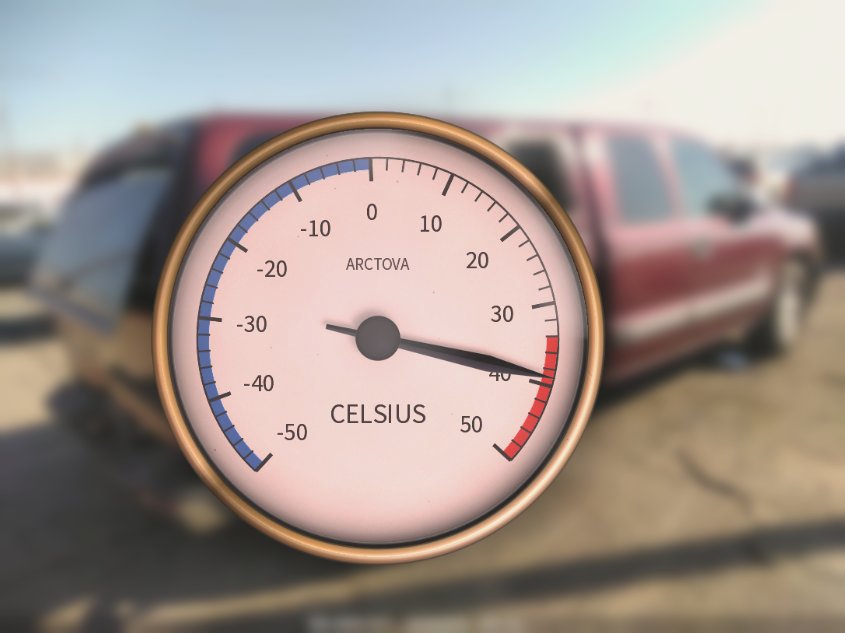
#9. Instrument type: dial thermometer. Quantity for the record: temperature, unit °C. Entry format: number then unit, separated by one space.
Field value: 39 °C
